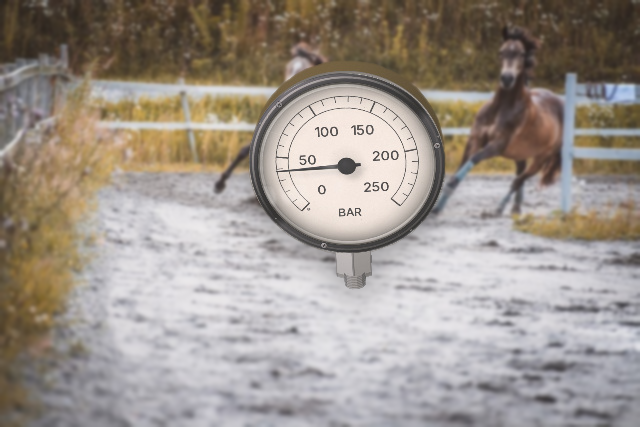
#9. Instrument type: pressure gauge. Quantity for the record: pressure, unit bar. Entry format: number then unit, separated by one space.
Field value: 40 bar
